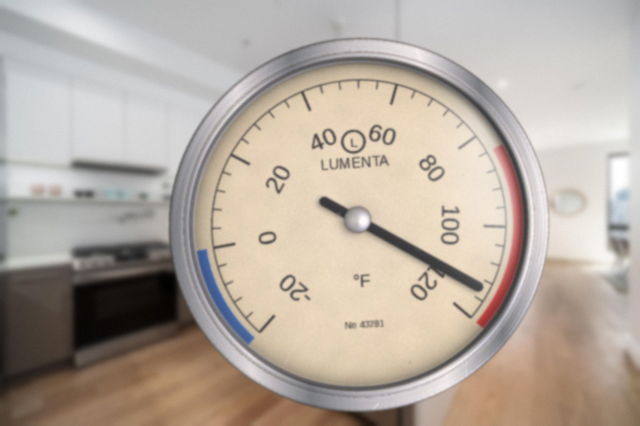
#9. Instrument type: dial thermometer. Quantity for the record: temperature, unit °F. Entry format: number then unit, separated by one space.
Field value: 114 °F
